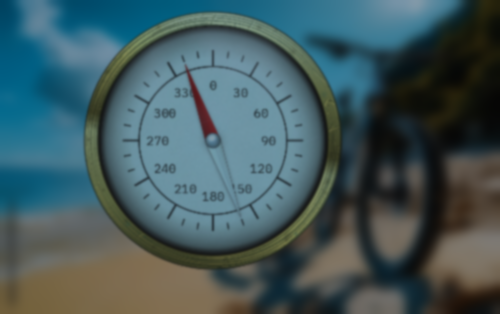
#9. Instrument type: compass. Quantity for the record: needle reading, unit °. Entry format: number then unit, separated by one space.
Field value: 340 °
